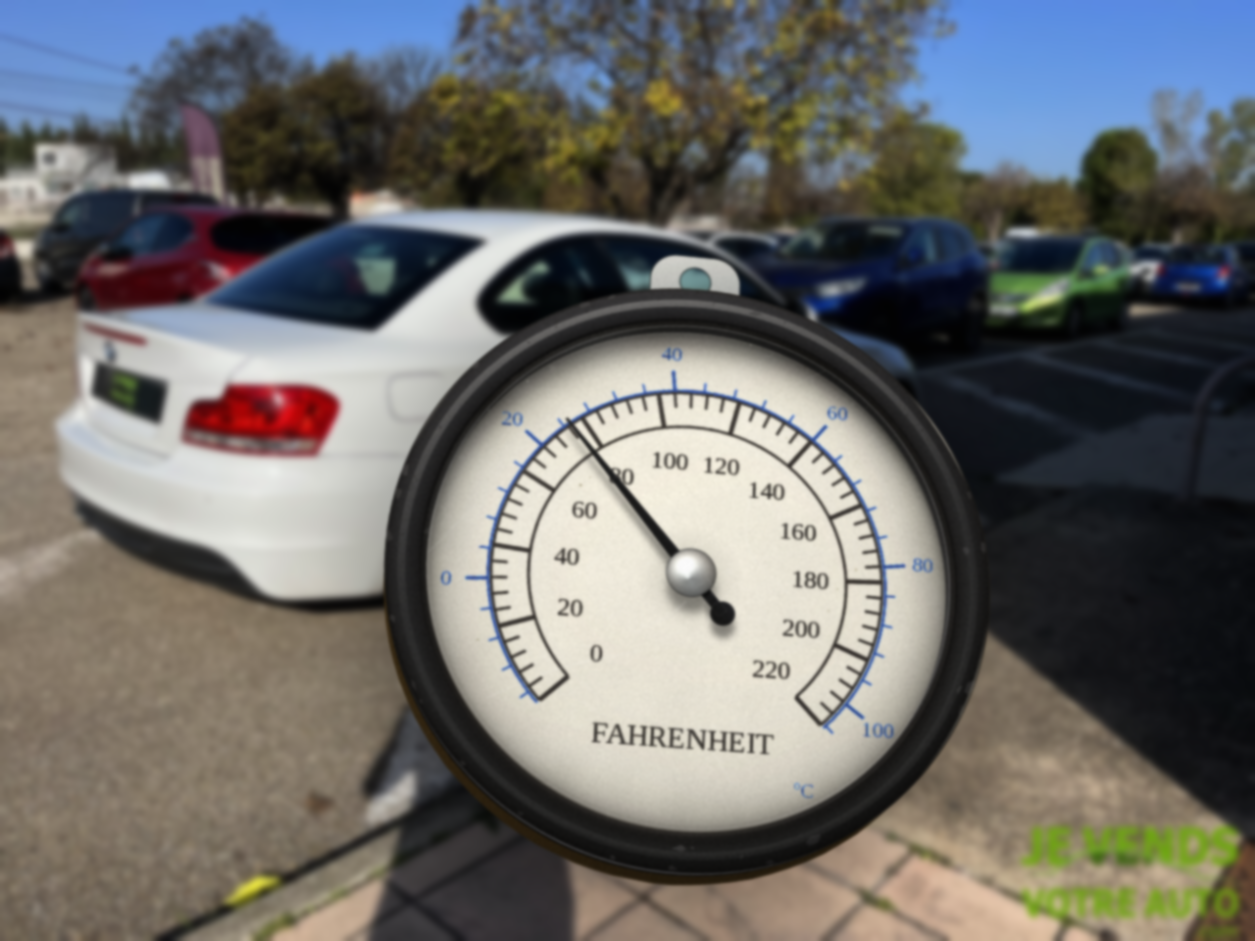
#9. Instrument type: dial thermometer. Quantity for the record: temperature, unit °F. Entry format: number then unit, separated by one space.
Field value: 76 °F
